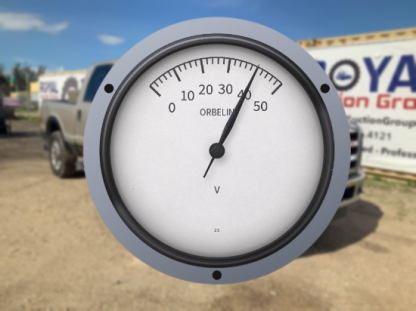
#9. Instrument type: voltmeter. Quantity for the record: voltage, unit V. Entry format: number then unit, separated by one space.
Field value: 40 V
